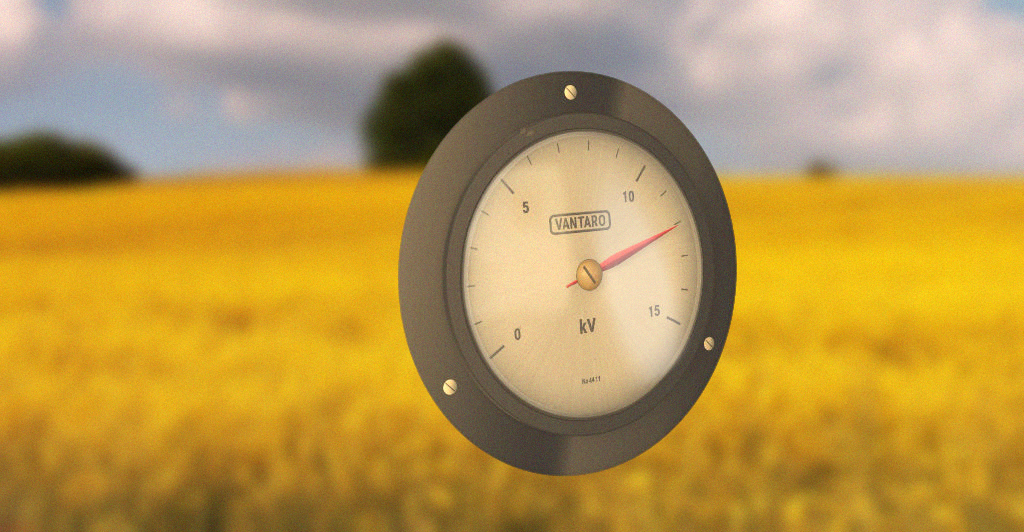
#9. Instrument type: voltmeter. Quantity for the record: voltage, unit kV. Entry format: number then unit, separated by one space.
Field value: 12 kV
